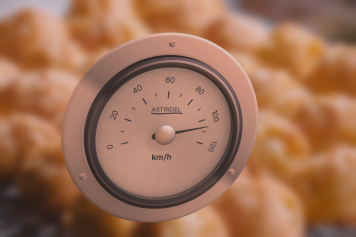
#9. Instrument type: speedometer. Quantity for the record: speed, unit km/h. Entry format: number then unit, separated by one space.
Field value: 105 km/h
